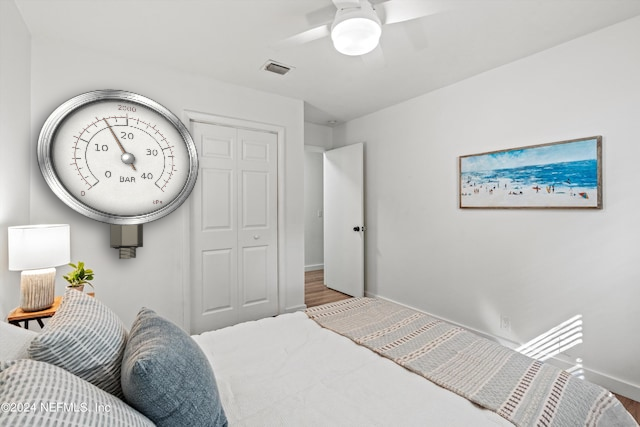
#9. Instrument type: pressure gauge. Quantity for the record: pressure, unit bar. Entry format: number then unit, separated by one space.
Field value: 16 bar
